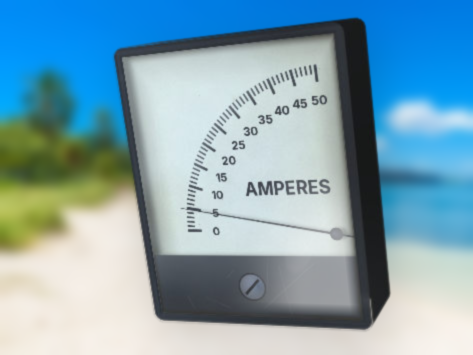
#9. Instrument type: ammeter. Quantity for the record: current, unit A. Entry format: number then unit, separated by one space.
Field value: 5 A
